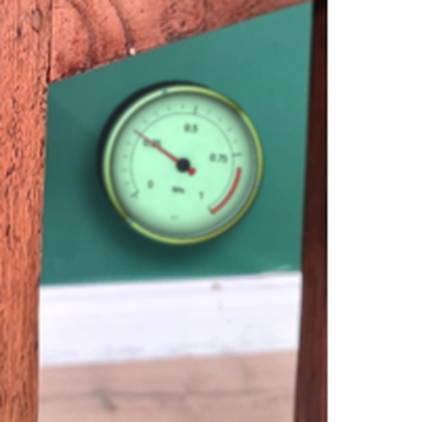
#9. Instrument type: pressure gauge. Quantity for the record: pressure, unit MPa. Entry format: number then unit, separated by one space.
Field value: 0.25 MPa
